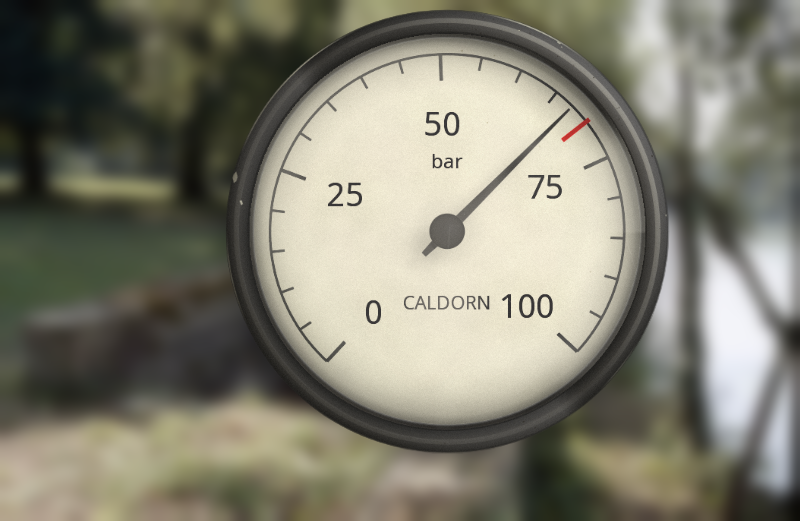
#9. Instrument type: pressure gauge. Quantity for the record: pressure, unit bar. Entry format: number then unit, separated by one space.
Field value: 67.5 bar
